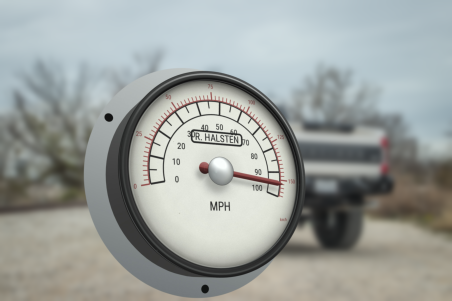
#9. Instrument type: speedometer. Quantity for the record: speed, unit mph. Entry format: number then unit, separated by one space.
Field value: 95 mph
